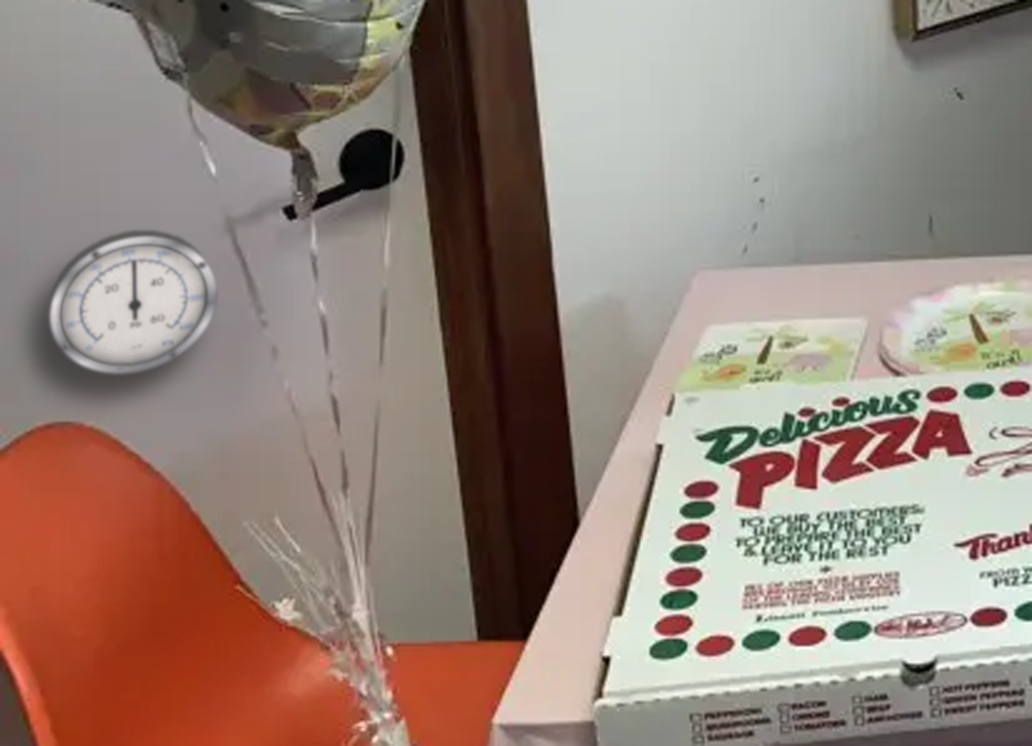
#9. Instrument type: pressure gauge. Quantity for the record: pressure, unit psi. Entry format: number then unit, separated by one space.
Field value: 30 psi
